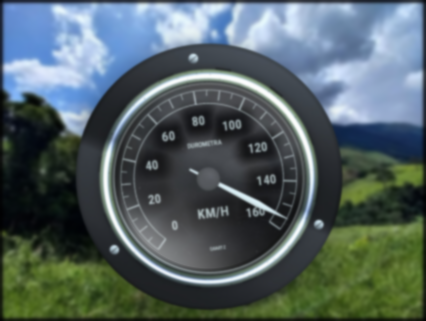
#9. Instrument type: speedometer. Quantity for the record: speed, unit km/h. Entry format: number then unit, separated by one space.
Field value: 155 km/h
